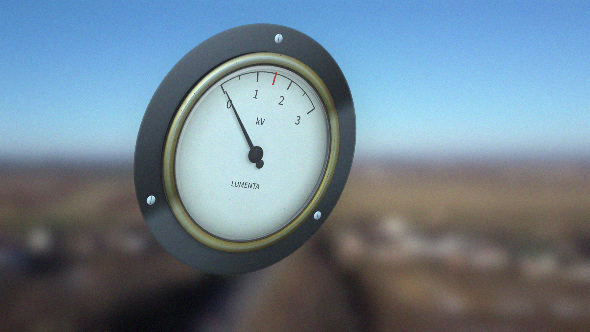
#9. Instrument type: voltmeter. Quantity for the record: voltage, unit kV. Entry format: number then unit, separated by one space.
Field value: 0 kV
